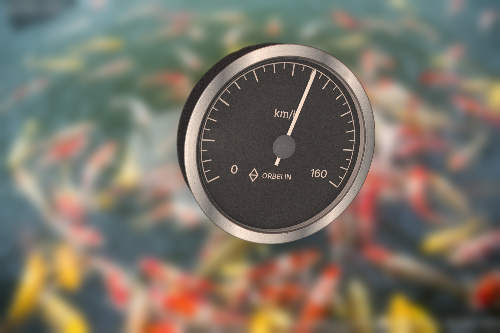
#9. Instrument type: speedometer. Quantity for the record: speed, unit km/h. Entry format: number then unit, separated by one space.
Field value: 90 km/h
